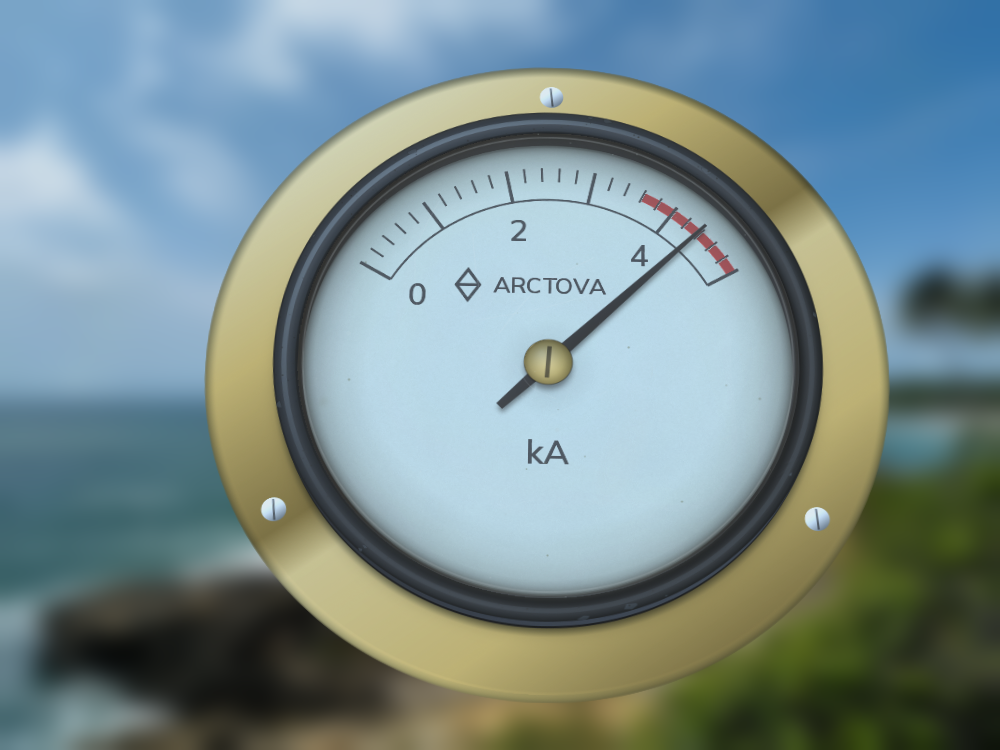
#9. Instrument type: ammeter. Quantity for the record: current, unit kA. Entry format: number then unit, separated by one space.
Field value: 4.4 kA
